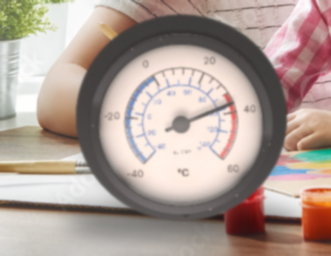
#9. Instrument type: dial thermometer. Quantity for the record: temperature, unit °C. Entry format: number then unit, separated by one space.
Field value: 36 °C
